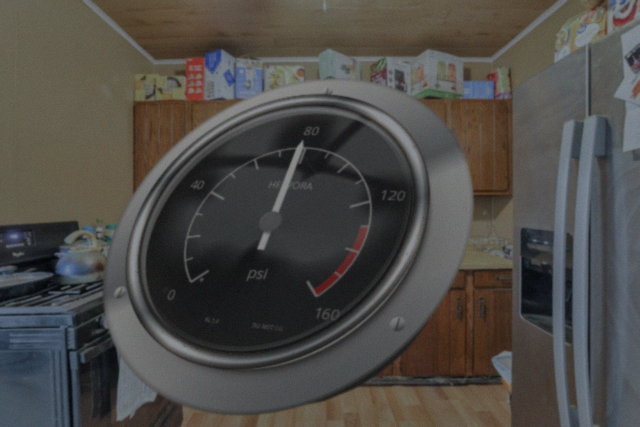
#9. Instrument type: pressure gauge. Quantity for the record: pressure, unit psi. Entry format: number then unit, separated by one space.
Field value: 80 psi
